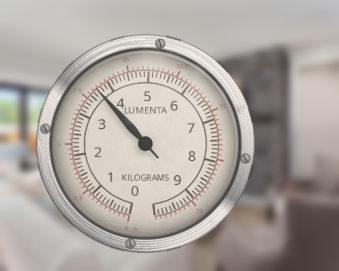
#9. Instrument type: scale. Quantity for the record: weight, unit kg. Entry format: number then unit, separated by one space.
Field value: 3.7 kg
